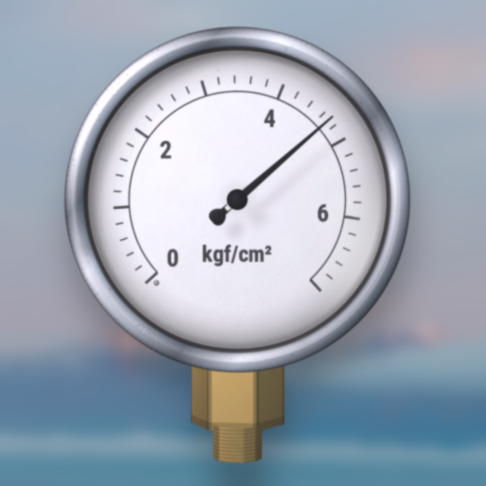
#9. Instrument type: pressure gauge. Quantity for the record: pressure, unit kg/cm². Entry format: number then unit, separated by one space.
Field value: 4.7 kg/cm²
